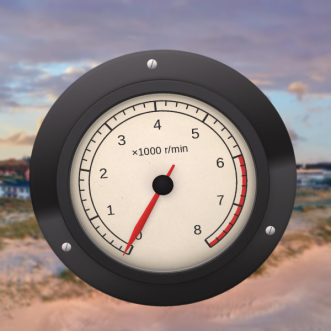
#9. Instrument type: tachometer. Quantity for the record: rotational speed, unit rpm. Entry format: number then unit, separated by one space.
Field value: 100 rpm
